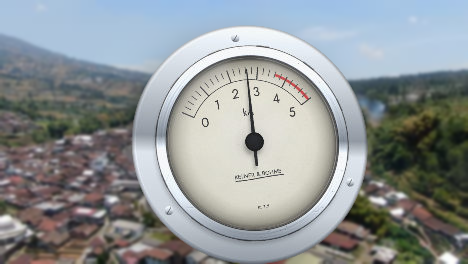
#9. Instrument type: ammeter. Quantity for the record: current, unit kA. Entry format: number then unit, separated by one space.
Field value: 2.6 kA
